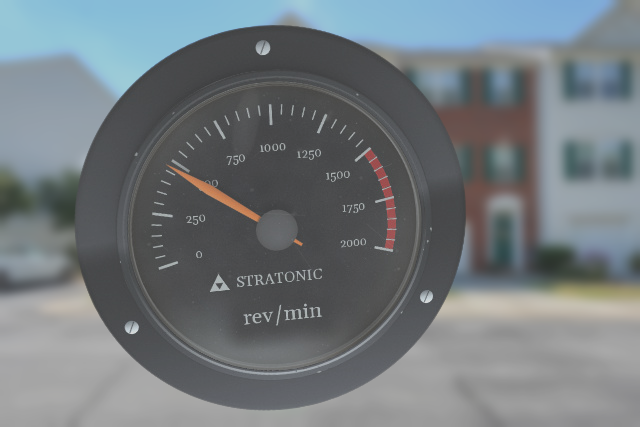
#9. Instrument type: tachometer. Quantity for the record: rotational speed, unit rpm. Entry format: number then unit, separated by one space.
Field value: 475 rpm
